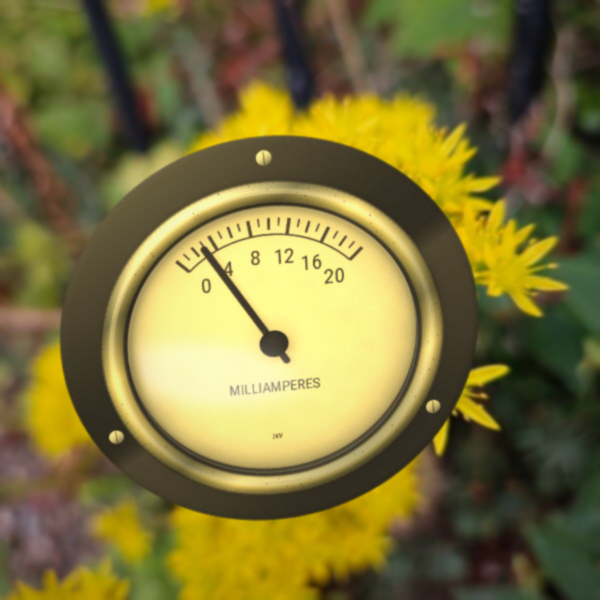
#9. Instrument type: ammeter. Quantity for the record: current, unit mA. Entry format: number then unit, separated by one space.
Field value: 3 mA
